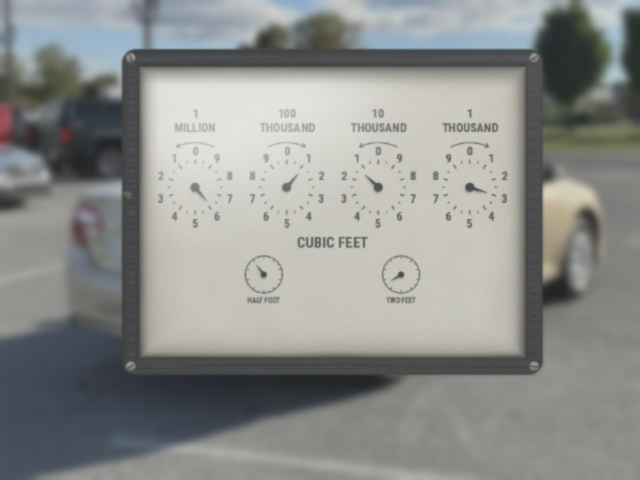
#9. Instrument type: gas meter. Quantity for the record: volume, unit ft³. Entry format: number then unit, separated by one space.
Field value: 611300 ft³
